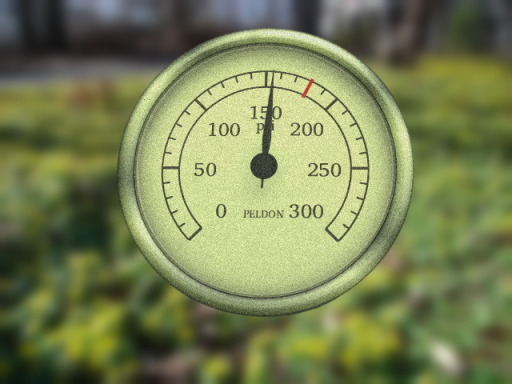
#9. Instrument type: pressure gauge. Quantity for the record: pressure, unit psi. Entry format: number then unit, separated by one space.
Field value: 155 psi
